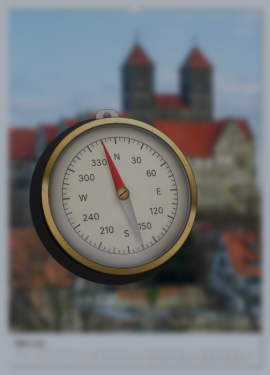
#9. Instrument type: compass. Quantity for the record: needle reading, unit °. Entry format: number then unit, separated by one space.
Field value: 345 °
